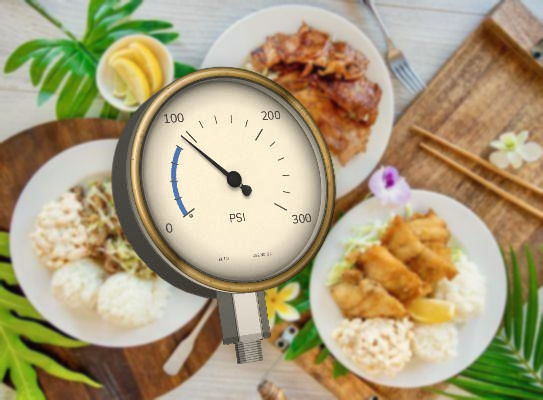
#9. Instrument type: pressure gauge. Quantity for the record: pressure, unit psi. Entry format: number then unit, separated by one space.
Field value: 90 psi
